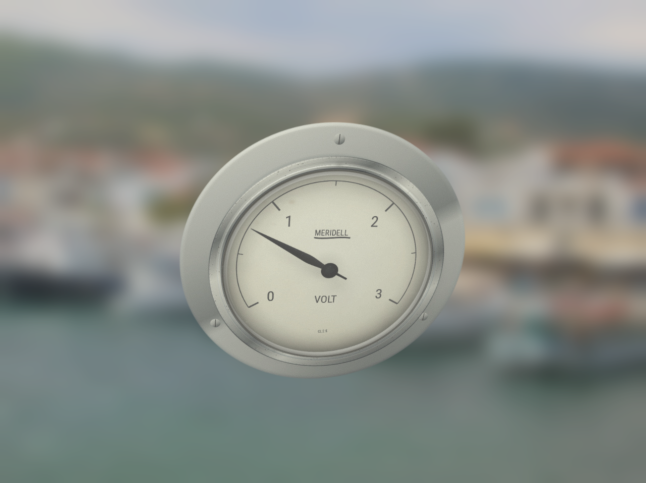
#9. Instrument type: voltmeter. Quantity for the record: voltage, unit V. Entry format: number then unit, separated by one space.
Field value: 0.75 V
